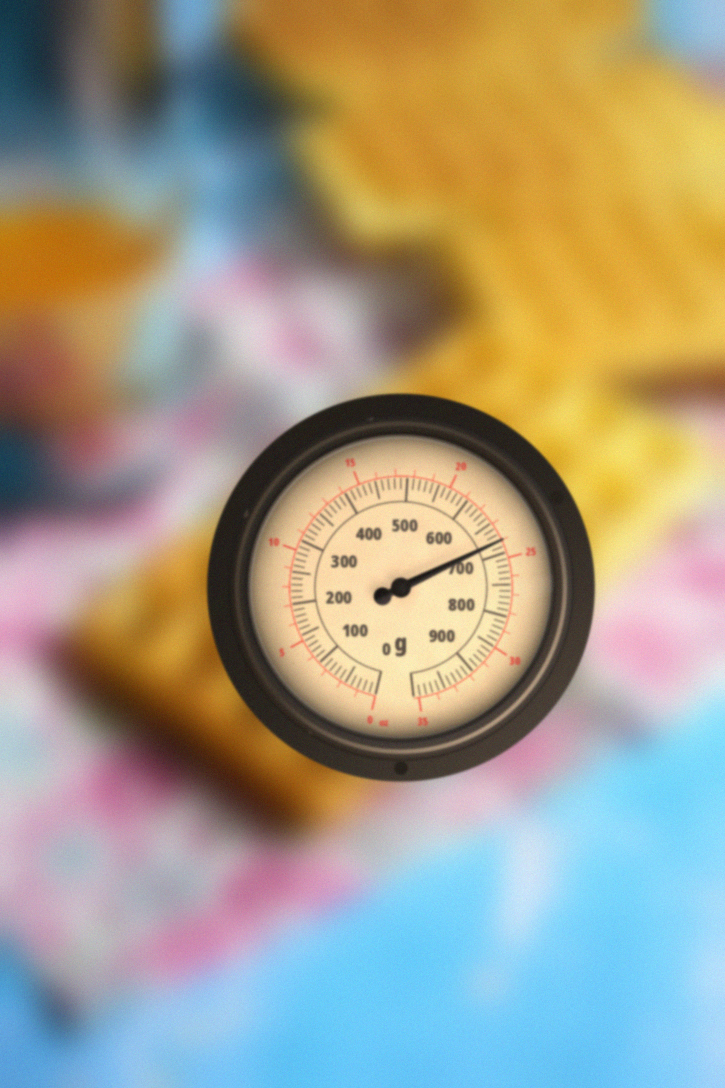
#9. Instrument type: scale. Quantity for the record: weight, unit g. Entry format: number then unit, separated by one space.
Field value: 680 g
